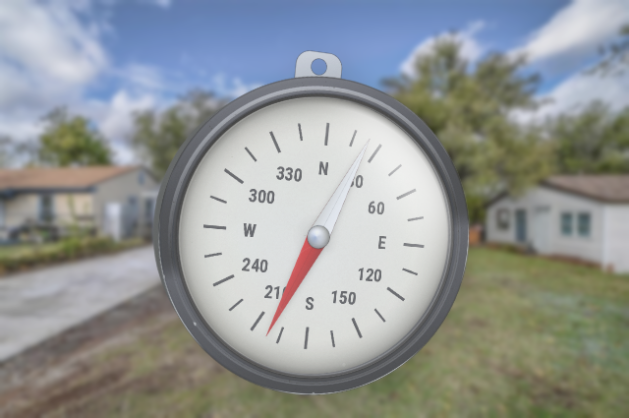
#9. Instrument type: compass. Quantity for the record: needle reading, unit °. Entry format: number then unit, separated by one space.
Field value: 202.5 °
